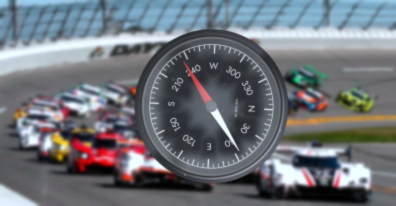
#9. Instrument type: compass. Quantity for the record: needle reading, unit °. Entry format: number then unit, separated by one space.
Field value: 235 °
